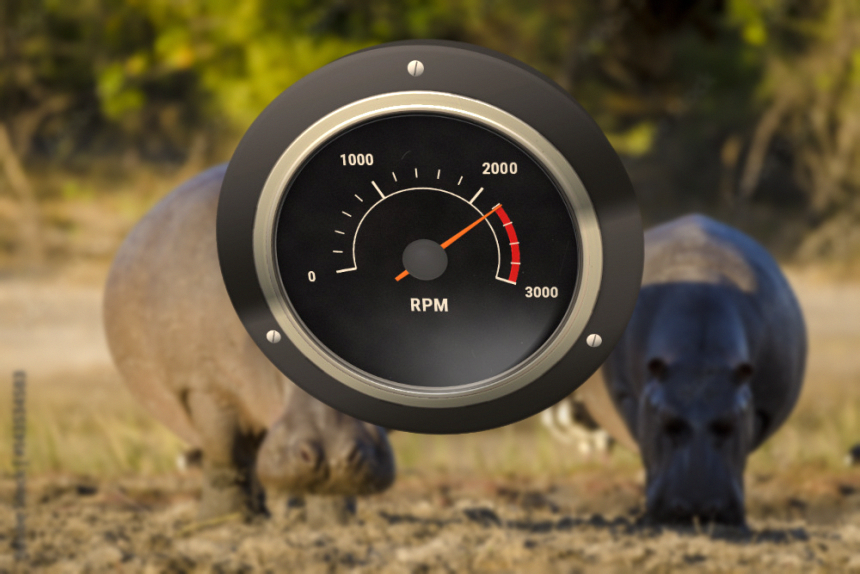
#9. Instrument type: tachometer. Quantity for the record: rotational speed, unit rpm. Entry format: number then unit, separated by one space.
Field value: 2200 rpm
